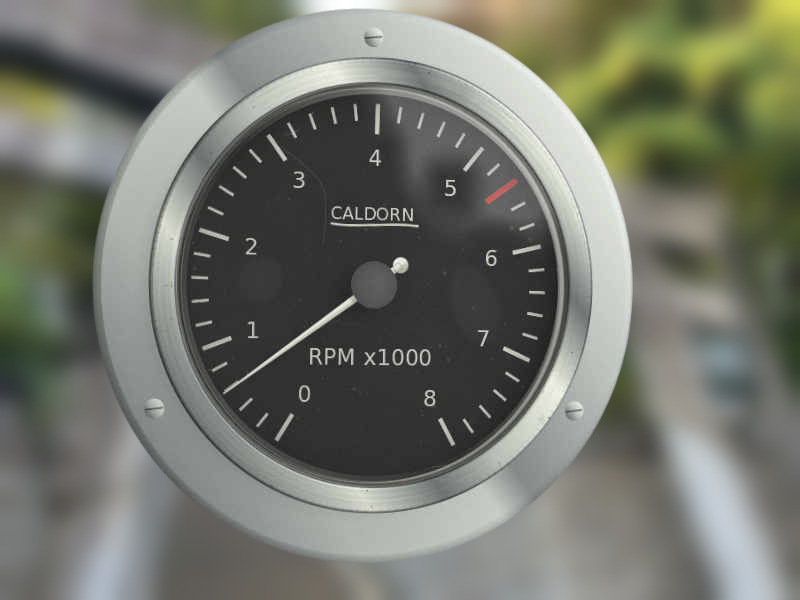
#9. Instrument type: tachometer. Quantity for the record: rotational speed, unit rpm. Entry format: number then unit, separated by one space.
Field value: 600 rpm
